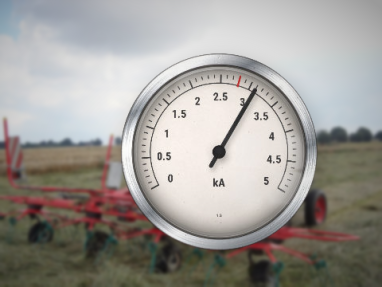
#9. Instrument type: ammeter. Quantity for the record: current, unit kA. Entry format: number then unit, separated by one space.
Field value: 3.1 kA
